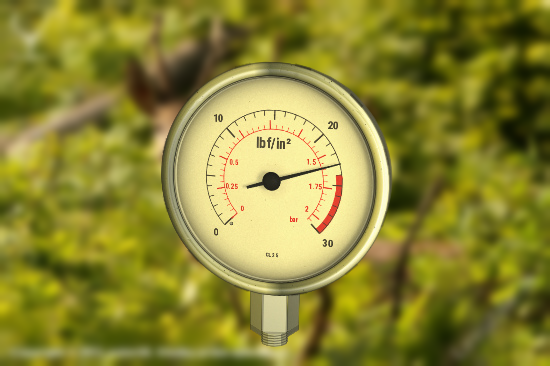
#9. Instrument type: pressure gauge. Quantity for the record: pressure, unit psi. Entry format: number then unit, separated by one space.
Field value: 23 psi
